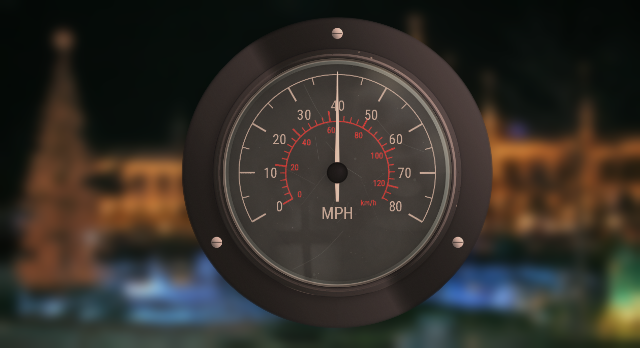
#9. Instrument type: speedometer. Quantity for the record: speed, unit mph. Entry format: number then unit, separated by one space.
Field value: 40 mph
